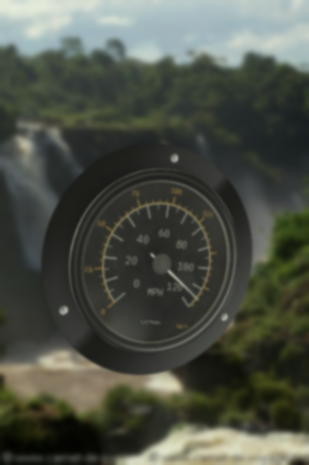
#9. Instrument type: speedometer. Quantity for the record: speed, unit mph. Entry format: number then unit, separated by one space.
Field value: 115 mph
